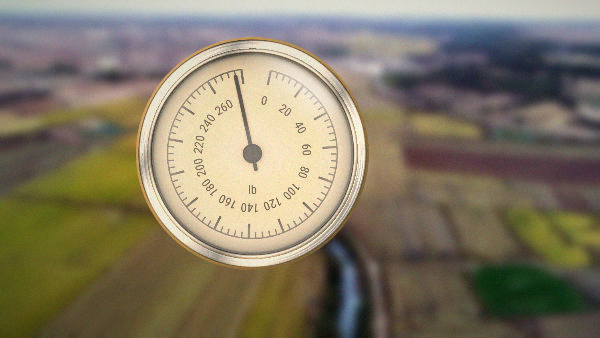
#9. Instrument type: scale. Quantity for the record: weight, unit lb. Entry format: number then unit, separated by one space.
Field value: 276 lb
